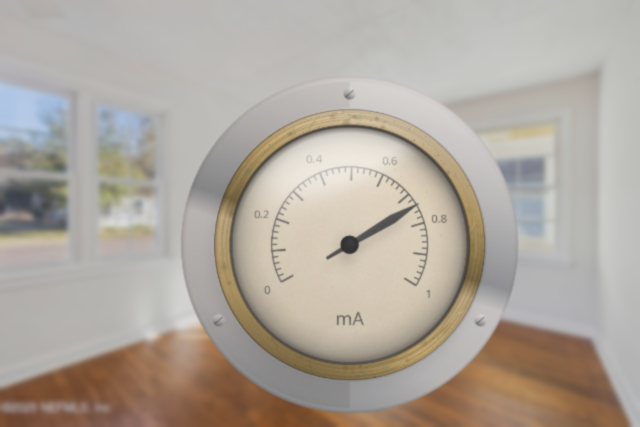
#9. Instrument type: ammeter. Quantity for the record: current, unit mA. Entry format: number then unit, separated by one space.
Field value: 0.74 mA
